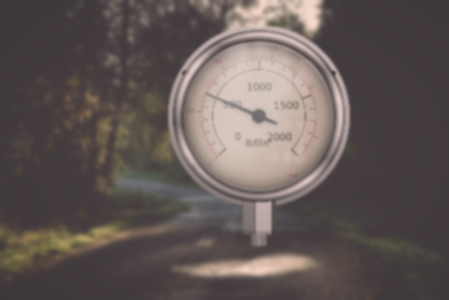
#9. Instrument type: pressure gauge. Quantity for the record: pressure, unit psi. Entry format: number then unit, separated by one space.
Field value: 500 psi
